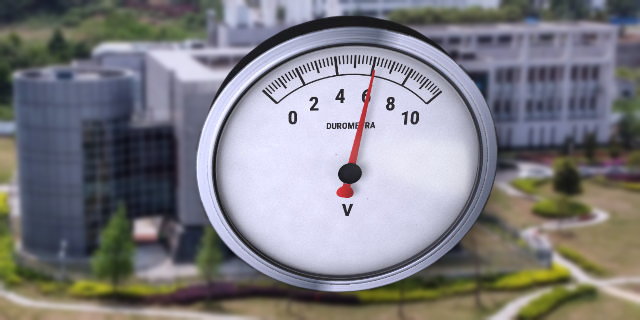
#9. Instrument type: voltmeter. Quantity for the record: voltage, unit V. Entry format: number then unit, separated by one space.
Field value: 6 V
